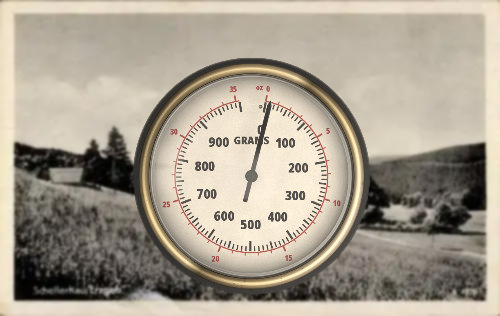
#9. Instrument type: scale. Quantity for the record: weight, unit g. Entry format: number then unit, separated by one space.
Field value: 10 g
